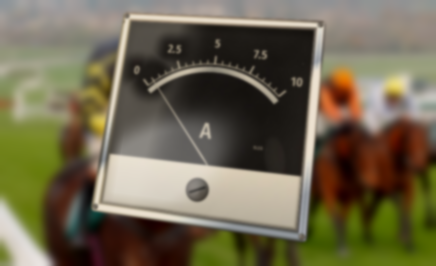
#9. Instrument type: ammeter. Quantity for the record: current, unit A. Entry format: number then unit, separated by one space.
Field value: 0.5 A
